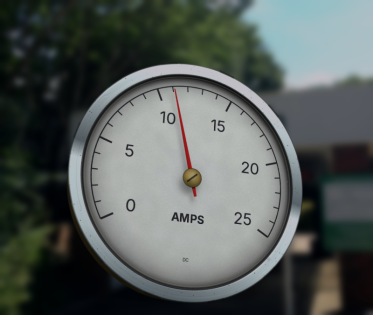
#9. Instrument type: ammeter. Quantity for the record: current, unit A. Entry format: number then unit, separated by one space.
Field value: 11 A
